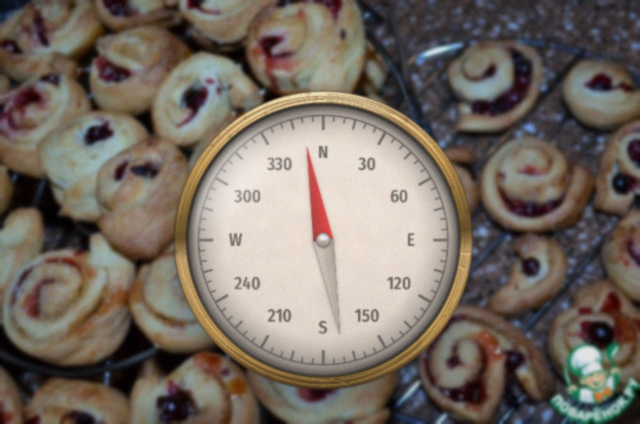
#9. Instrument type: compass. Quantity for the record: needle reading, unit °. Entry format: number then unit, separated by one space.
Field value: 350 °
